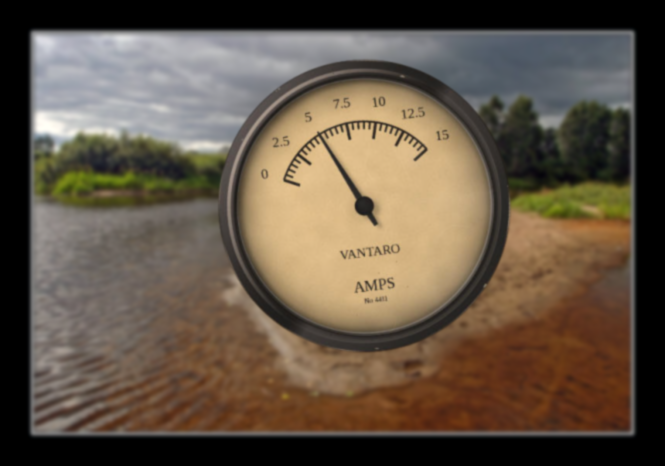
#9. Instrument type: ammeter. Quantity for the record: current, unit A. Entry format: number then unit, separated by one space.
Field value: 5 A
